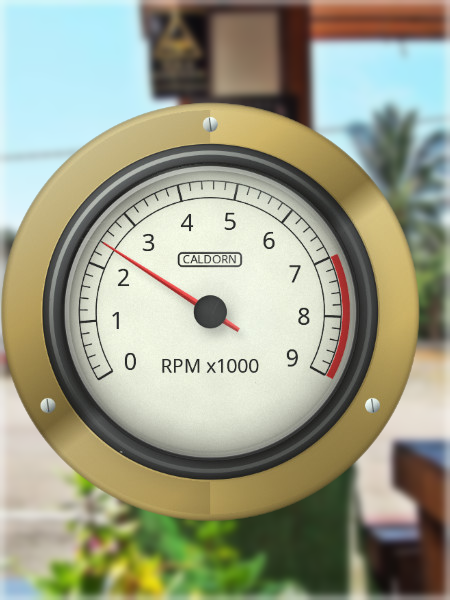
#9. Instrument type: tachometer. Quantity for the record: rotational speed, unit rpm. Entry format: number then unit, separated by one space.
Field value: 2400 rpm
